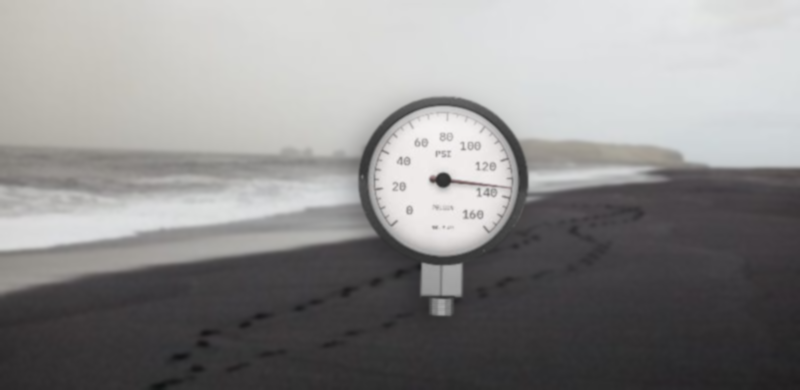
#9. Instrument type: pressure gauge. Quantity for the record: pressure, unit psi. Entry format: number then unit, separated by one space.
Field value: 135 psi
